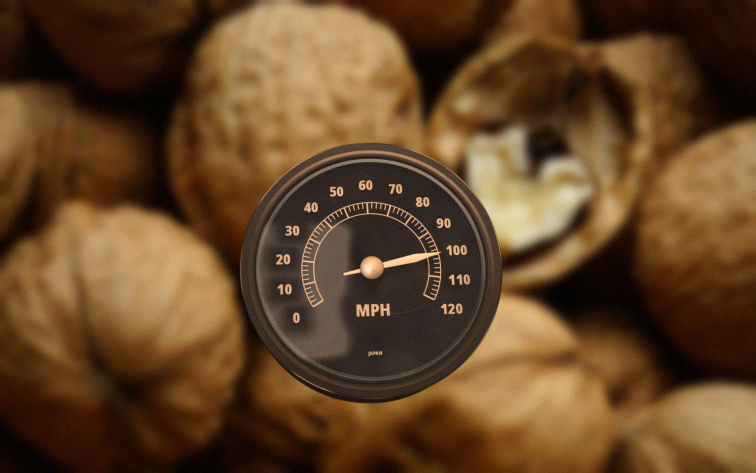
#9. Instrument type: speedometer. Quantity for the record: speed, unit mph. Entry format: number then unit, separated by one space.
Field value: 100 mph
